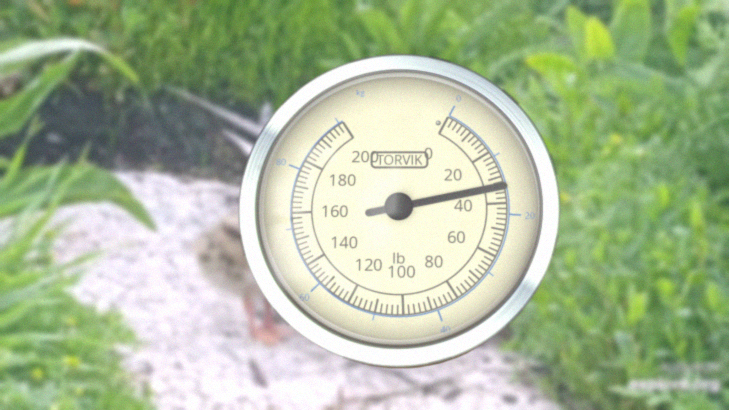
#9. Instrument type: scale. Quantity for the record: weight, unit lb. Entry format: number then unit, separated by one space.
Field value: 34 lb
